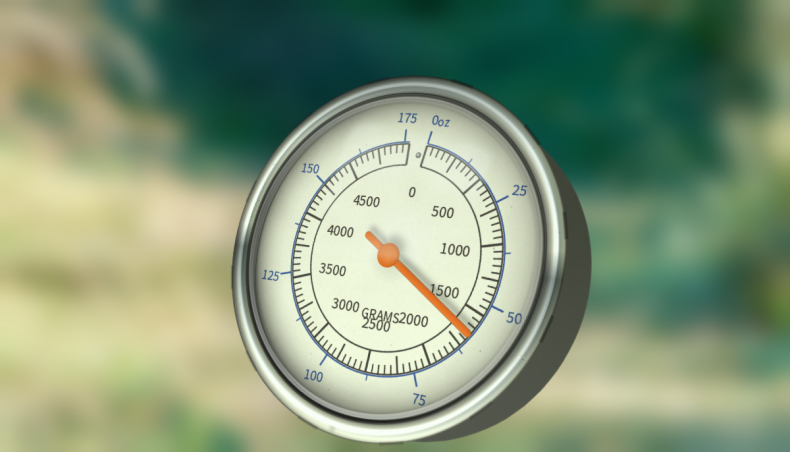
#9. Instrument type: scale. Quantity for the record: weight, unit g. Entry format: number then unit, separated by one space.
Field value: 1650 g
